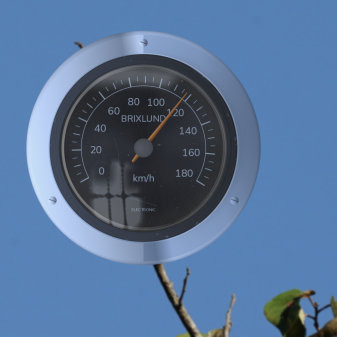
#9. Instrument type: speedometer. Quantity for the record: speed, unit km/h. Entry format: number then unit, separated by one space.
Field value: 117.5 km/h
